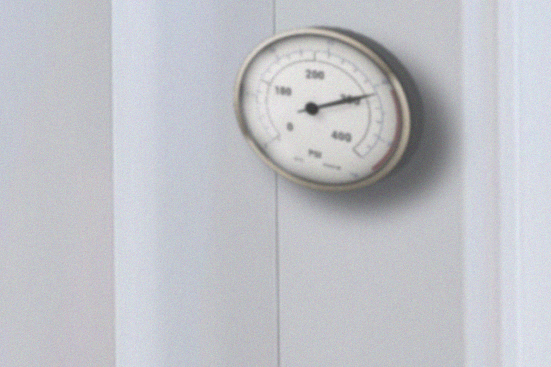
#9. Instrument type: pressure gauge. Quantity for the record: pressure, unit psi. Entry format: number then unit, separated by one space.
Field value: 300 psi
